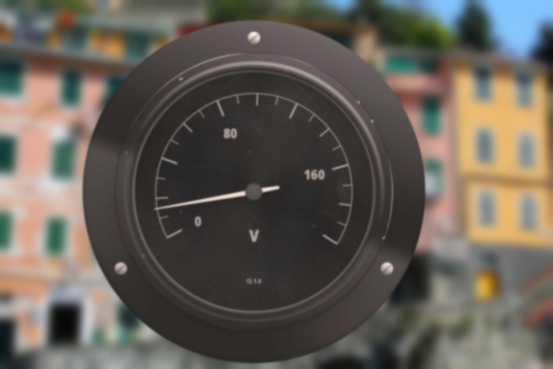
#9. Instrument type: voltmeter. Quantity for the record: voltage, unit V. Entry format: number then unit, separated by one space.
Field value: 15 V
